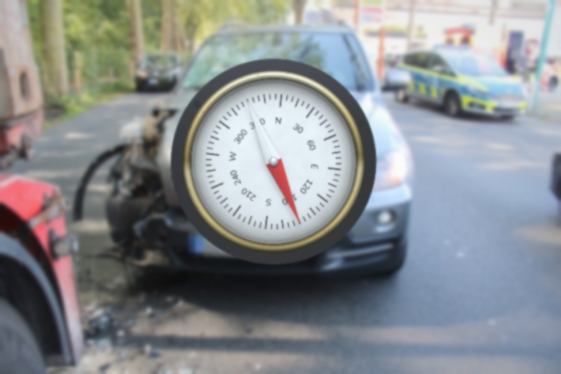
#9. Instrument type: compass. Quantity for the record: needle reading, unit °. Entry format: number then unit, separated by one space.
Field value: 150 °
